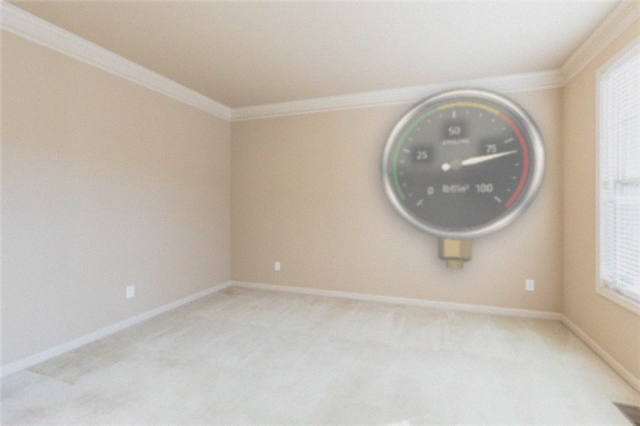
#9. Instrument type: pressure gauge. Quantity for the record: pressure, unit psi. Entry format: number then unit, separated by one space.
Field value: 80 psi
